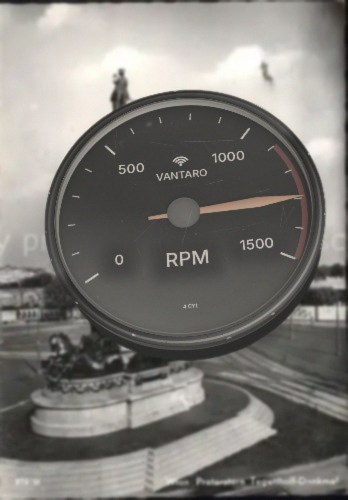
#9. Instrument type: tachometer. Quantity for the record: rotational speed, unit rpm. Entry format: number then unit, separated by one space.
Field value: 1300 rpm
